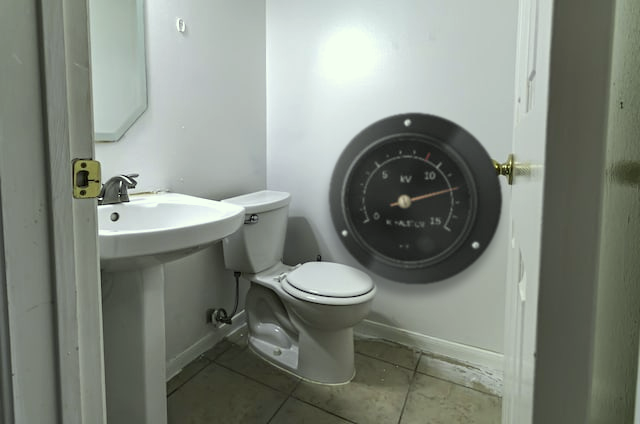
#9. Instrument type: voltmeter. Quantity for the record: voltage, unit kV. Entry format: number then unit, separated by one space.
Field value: 12 kV
